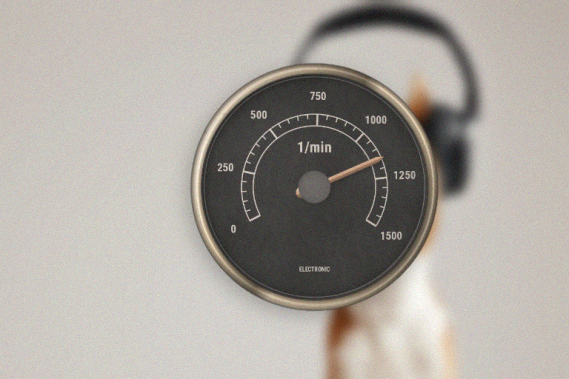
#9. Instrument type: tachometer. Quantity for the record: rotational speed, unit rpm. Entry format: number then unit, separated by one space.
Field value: 1150 rpm
